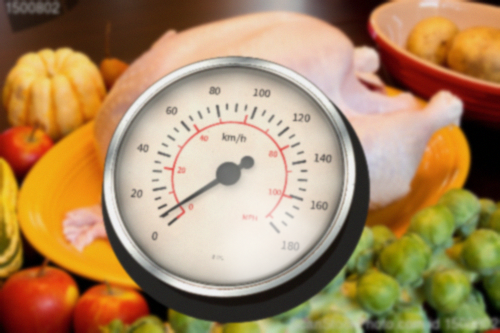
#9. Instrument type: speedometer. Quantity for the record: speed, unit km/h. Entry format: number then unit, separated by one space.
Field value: 5 km/h
